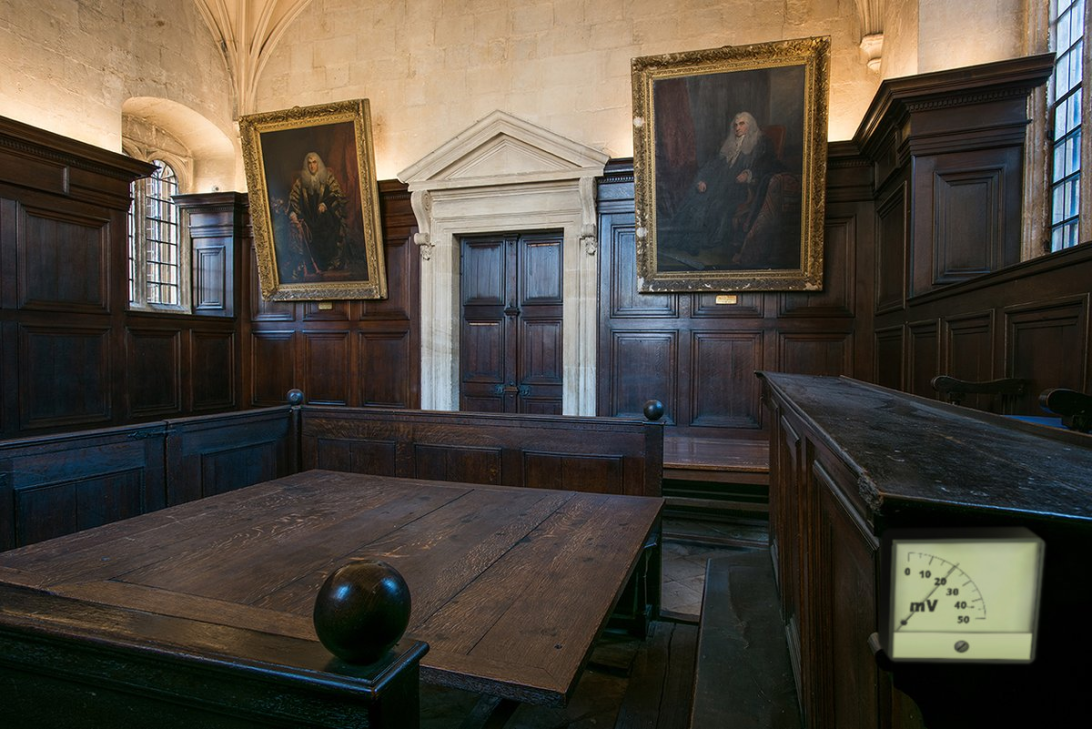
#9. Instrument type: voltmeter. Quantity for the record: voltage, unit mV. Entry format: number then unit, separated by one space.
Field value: 20 mV
